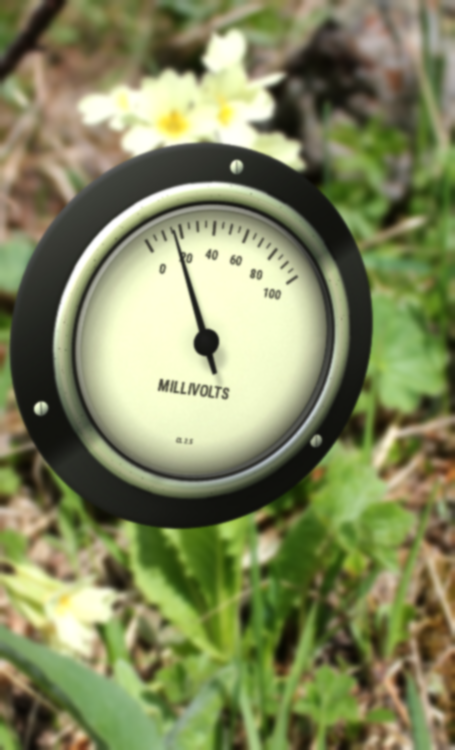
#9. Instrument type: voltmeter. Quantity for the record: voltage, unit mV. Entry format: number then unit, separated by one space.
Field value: 15 mV
